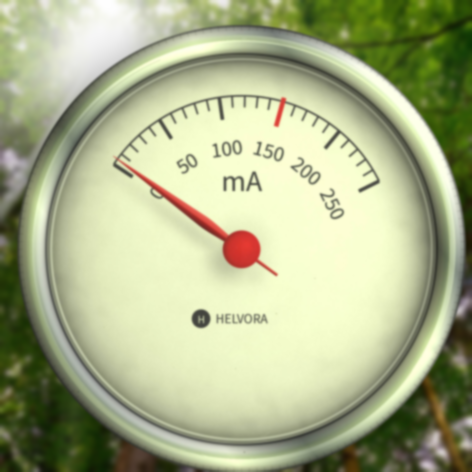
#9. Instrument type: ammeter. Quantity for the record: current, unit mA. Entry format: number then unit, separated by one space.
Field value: 5 mA
